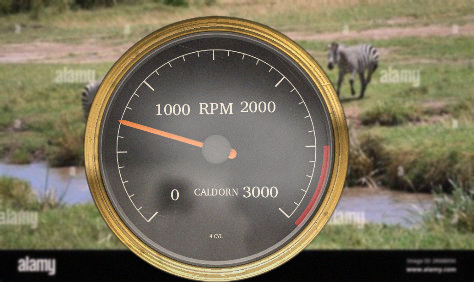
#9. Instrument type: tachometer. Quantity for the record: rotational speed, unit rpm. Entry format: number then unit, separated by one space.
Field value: 700 rpm
